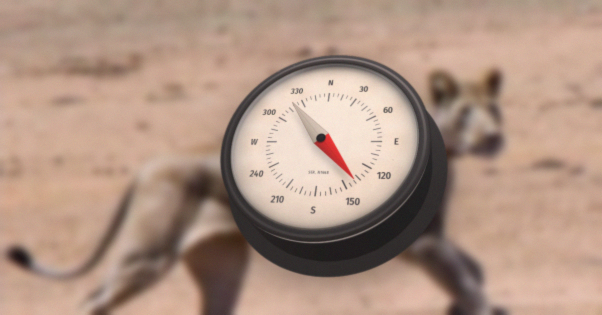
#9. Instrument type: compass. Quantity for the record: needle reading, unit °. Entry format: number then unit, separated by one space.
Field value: 140 °
